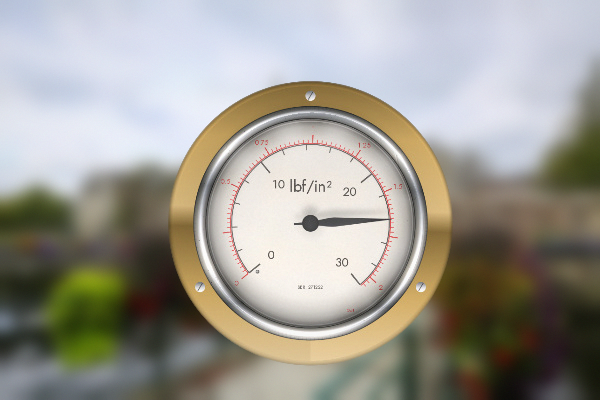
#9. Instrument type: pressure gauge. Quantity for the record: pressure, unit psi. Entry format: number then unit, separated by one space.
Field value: 24 psi
